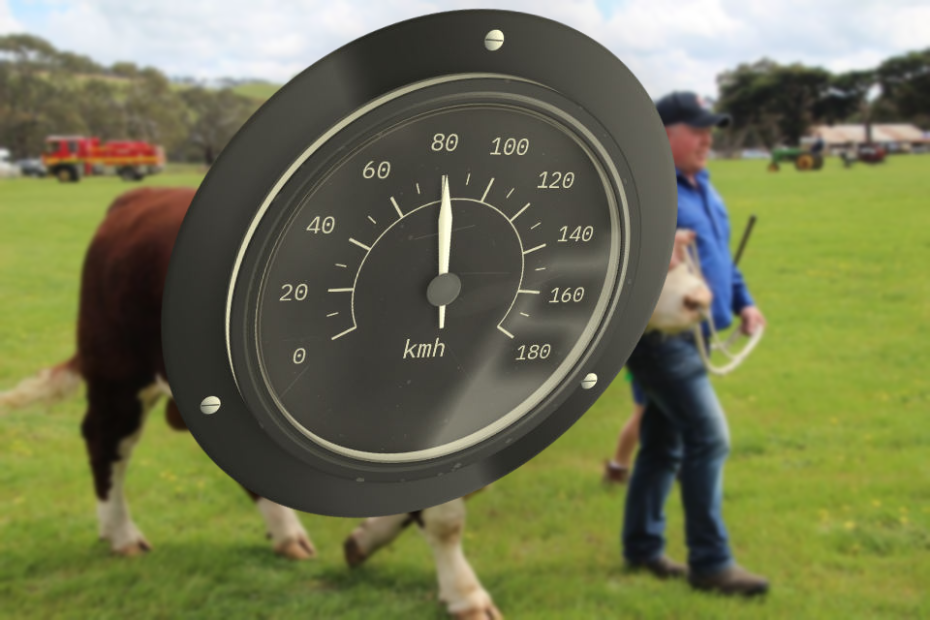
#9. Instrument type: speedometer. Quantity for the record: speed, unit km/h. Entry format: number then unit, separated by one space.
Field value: 80 km/h
